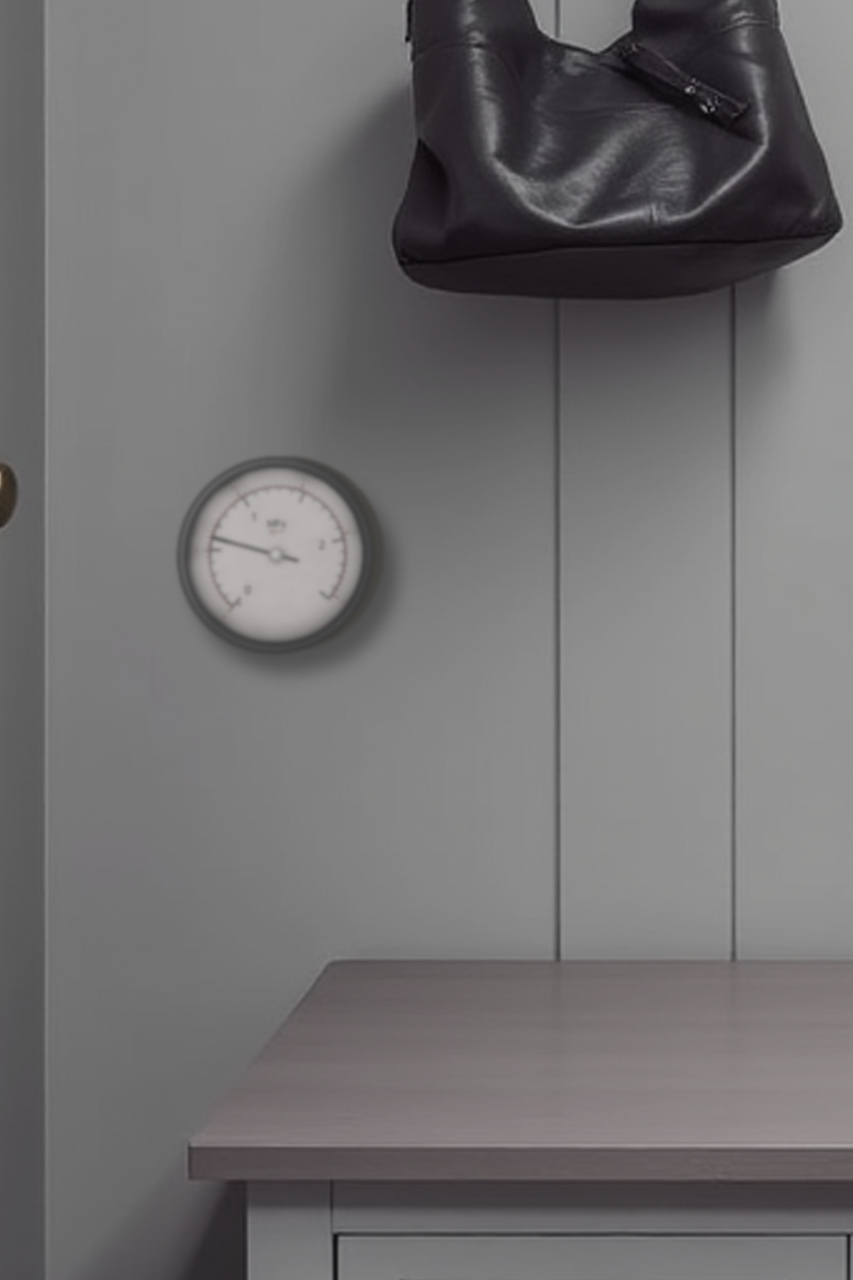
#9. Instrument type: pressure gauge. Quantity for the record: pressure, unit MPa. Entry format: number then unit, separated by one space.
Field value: 0.6 MPa
